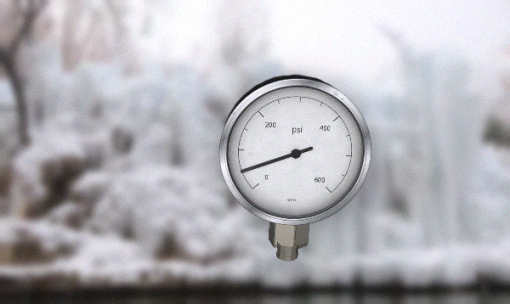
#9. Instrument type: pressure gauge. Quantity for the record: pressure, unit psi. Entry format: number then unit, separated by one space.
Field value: 50 psi
